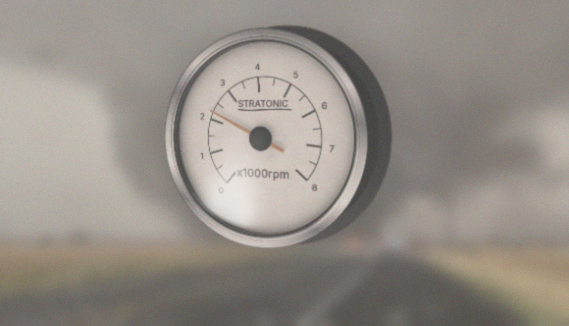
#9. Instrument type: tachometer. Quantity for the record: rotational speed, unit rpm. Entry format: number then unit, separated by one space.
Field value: 2250 rpm
